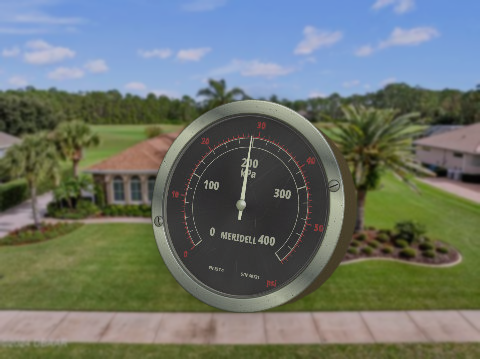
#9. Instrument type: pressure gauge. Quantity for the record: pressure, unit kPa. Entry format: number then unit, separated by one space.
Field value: 200 kPa
